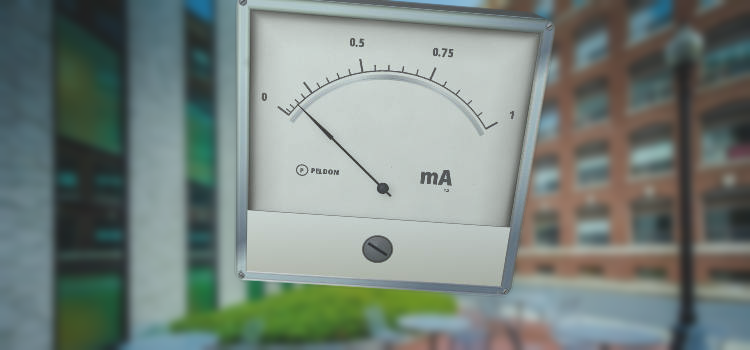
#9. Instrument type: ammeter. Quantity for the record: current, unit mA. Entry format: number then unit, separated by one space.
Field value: 0.15 mA
